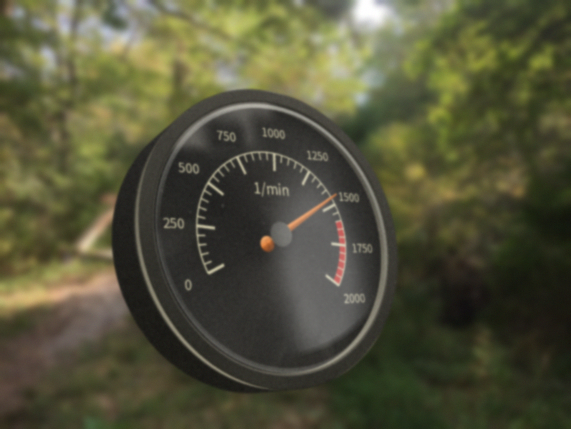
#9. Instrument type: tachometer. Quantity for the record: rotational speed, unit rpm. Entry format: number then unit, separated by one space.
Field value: 1450 rpm
